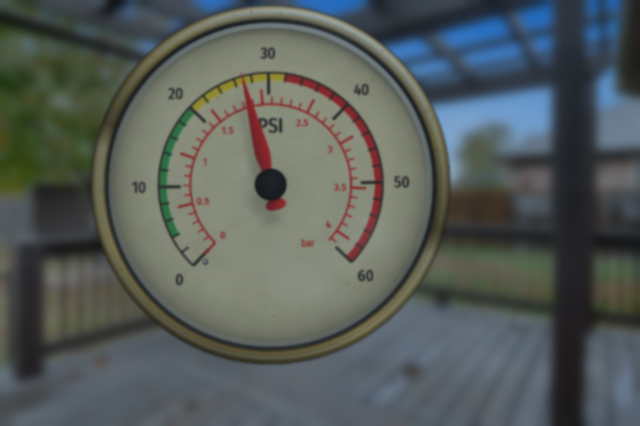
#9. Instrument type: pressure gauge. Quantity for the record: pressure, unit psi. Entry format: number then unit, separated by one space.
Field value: 27 psi
